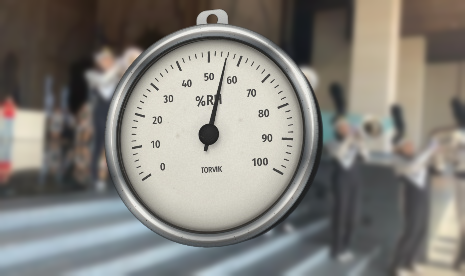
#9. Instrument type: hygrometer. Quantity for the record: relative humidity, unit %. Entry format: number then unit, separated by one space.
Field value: 56 %
